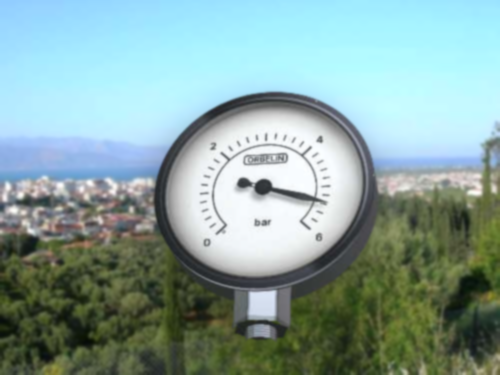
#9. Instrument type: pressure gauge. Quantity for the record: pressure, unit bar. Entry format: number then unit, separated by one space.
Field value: 5.4 bar
